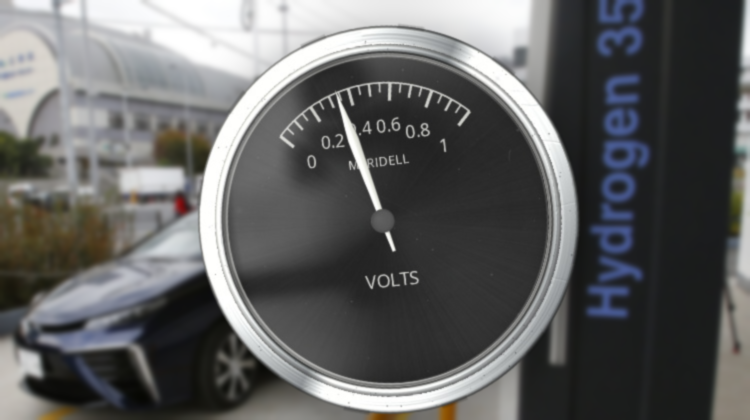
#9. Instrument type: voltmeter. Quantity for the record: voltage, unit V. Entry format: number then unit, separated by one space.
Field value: 0.35 V
